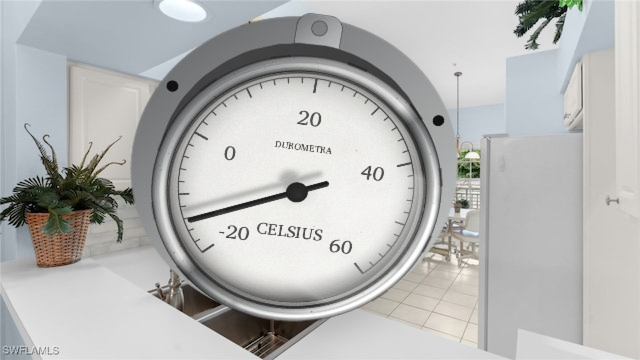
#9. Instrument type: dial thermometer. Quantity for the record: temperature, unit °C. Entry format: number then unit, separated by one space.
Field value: -14 °C
